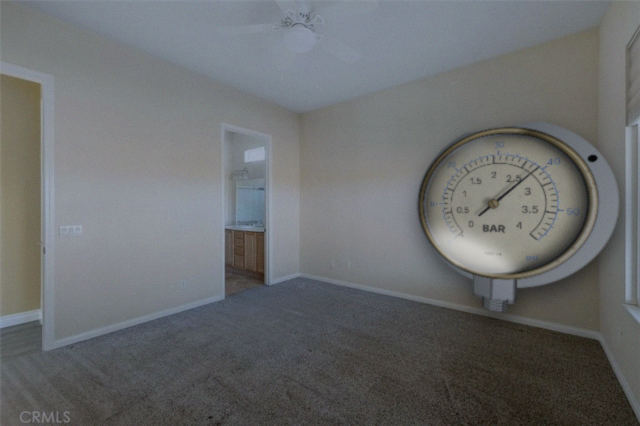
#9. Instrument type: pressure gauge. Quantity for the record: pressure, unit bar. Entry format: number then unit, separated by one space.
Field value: 2.7 bar
